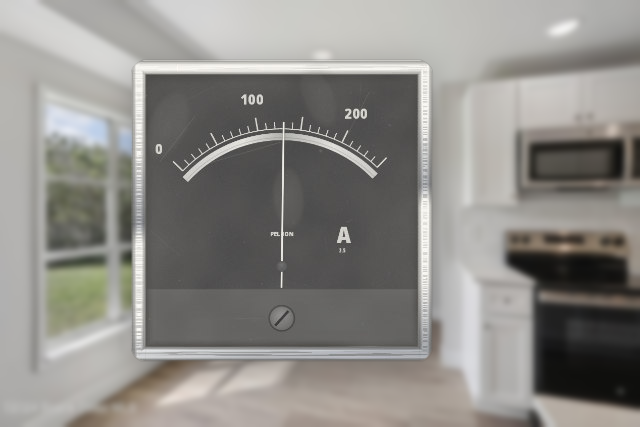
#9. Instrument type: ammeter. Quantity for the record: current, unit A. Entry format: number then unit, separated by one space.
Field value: 130 A
